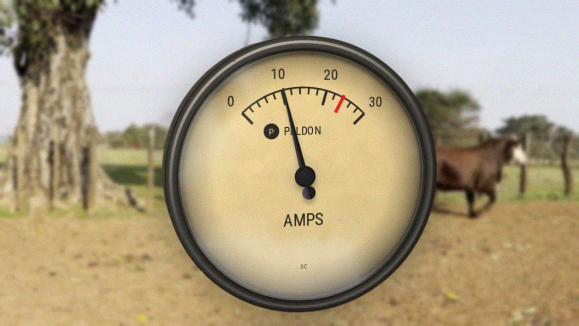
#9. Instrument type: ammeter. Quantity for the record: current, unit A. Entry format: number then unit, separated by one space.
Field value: 10 A
